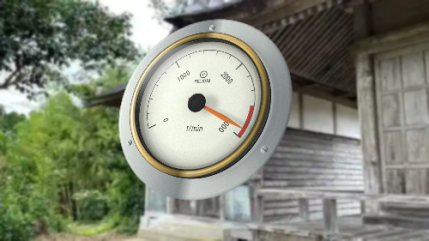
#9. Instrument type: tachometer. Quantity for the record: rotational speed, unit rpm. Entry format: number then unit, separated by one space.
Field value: 2900 rpm
